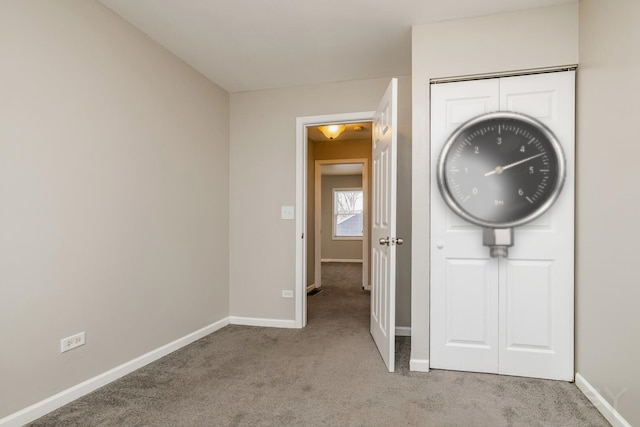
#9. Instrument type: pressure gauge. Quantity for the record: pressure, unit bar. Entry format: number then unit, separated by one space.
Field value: 4.5 bar
